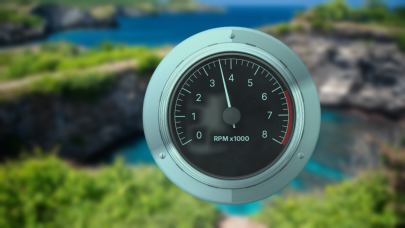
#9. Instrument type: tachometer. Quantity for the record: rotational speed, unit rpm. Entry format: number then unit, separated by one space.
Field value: 3600 rpm
